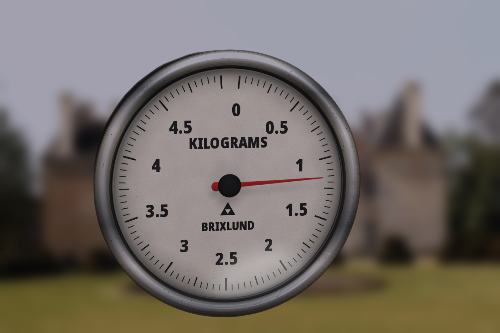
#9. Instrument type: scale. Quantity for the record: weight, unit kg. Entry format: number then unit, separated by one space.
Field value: 1.15 kg
